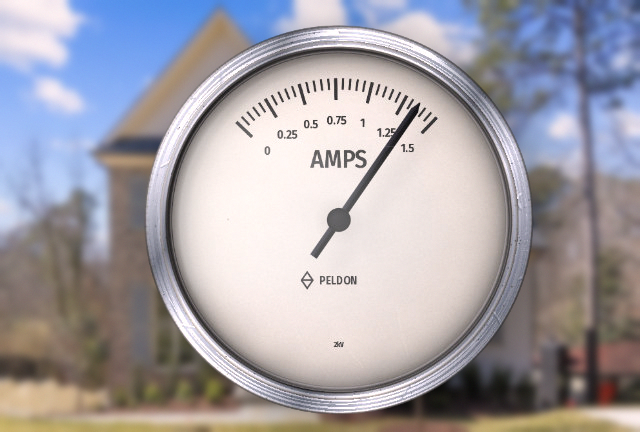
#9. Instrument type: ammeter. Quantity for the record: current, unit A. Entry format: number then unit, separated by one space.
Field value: 1.35 A
